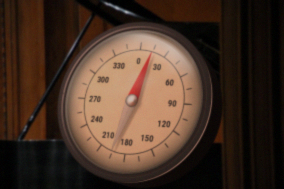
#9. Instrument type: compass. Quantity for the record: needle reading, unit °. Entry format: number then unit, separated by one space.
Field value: 15 °
